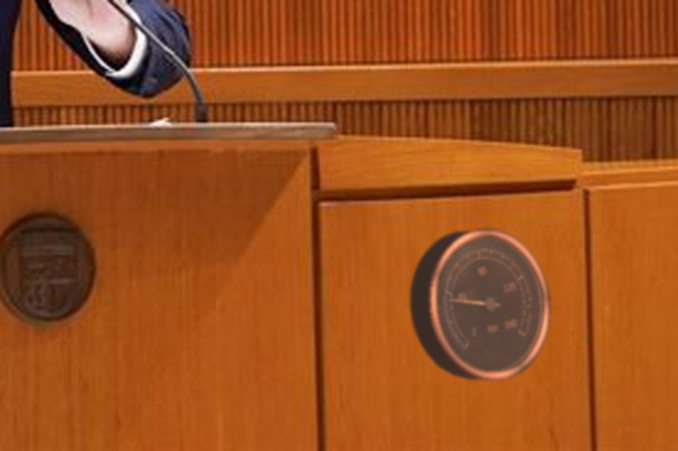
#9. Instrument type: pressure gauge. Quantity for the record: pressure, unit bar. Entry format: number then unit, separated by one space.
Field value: 35 bar
